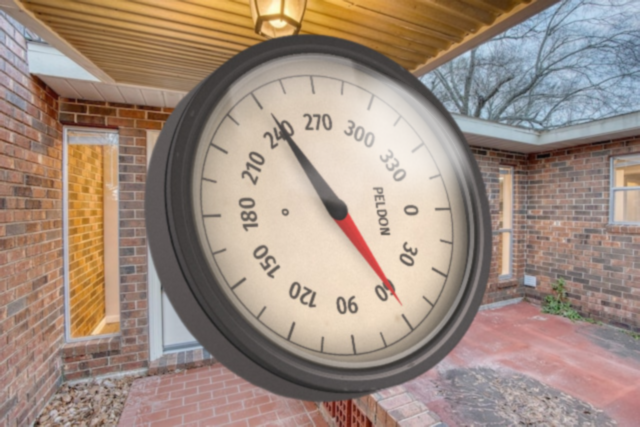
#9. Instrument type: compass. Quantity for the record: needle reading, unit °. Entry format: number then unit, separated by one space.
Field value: 60 °
